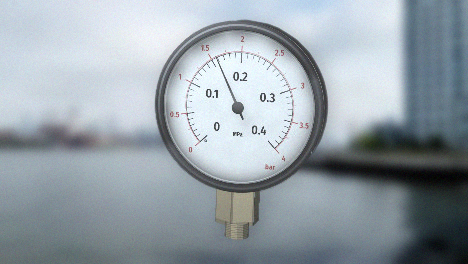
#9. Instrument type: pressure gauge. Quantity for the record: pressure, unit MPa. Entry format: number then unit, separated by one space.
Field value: 0.16 MPa
